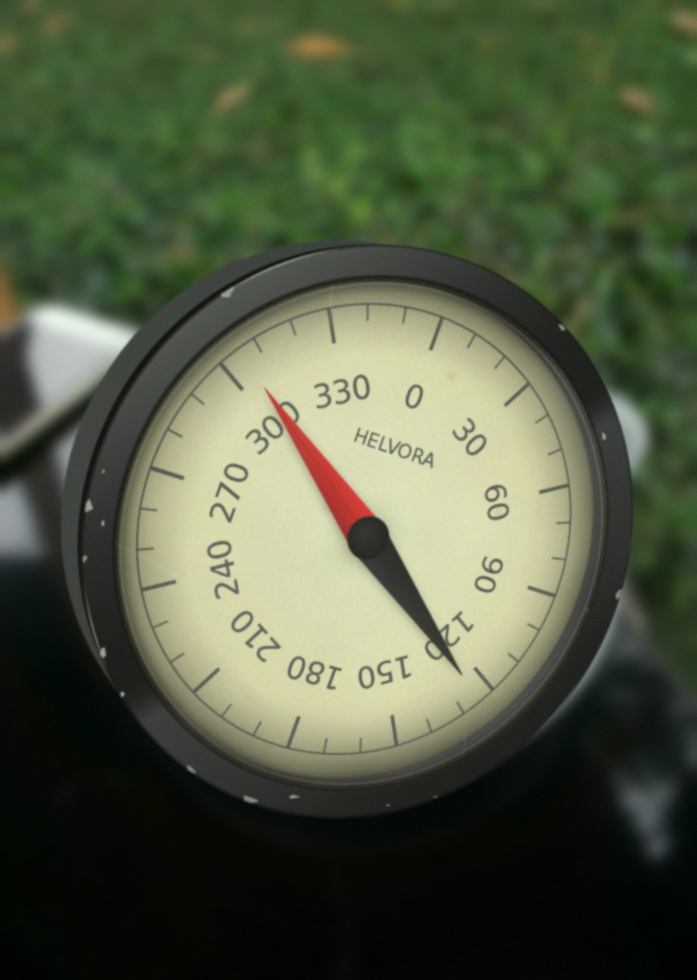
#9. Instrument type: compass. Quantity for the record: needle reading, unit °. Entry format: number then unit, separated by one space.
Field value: 305 °
